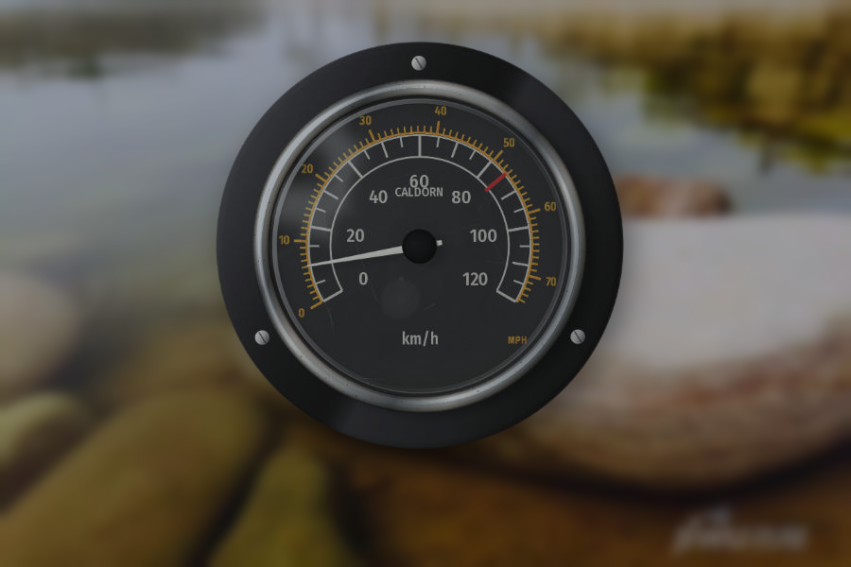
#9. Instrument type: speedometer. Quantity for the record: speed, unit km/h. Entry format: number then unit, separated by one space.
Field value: 10 km/h
